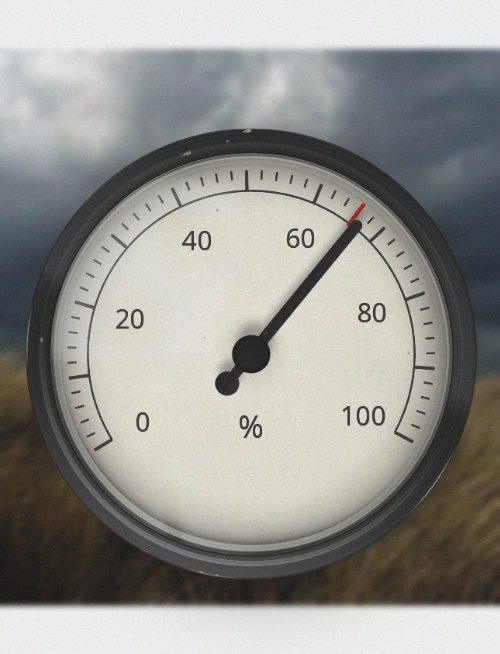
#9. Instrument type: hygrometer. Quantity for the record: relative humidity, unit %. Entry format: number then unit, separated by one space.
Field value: 67 %
